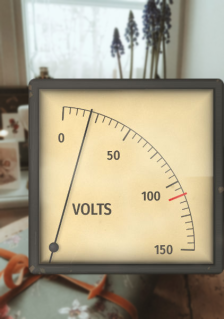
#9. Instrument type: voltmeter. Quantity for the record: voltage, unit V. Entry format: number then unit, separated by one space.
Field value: 20 V
